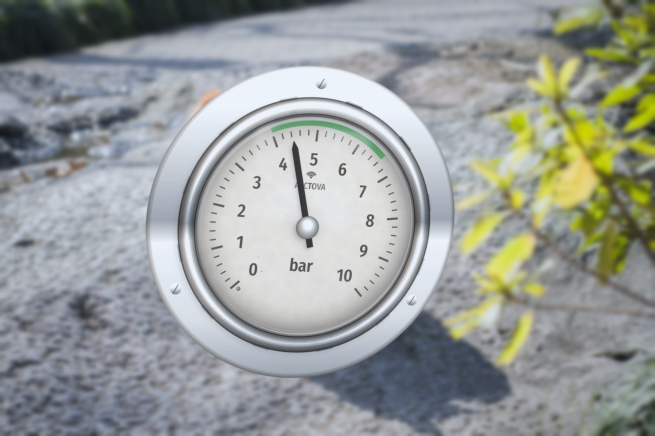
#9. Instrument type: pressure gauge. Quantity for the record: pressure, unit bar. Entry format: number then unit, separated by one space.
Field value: 4.4 bar
